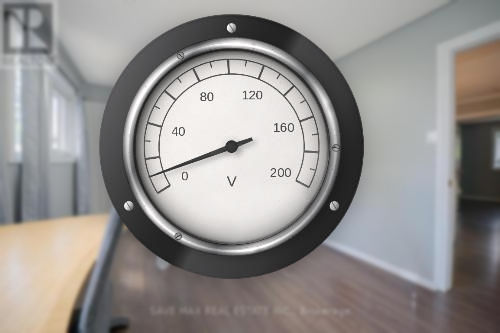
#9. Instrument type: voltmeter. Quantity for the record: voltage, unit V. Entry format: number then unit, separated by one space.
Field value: 10 V
